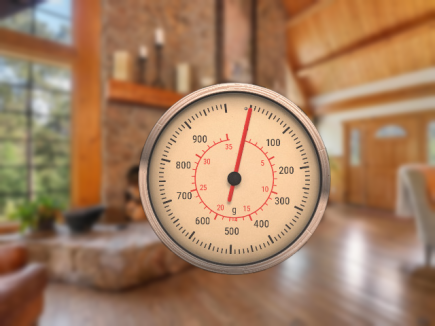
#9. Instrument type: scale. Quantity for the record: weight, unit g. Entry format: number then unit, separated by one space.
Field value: 0 g
